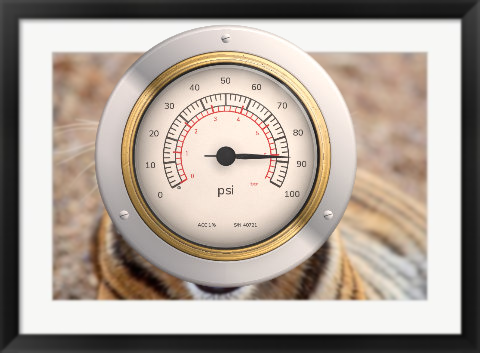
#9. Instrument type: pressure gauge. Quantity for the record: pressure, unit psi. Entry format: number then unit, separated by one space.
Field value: 88 psi
